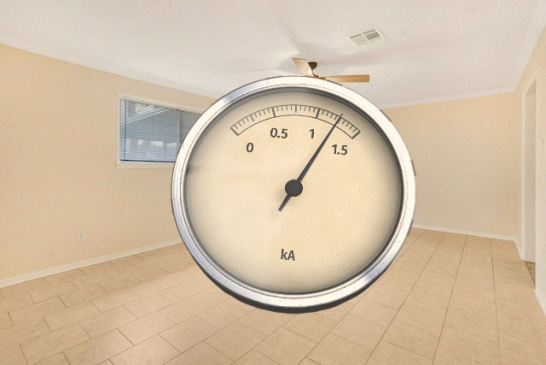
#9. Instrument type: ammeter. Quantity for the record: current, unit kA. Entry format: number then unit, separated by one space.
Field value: 1.25 kA
